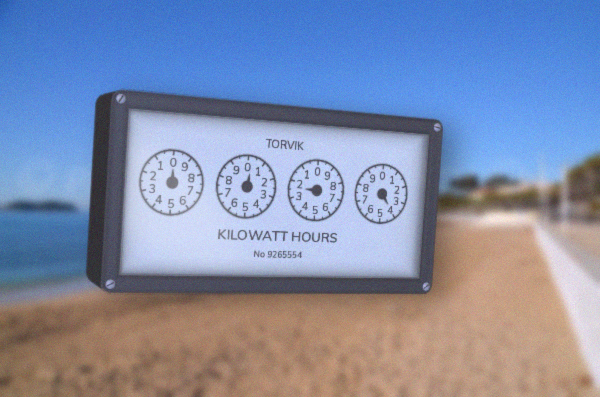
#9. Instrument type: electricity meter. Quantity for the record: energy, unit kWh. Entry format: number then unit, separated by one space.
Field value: 24 kWh
